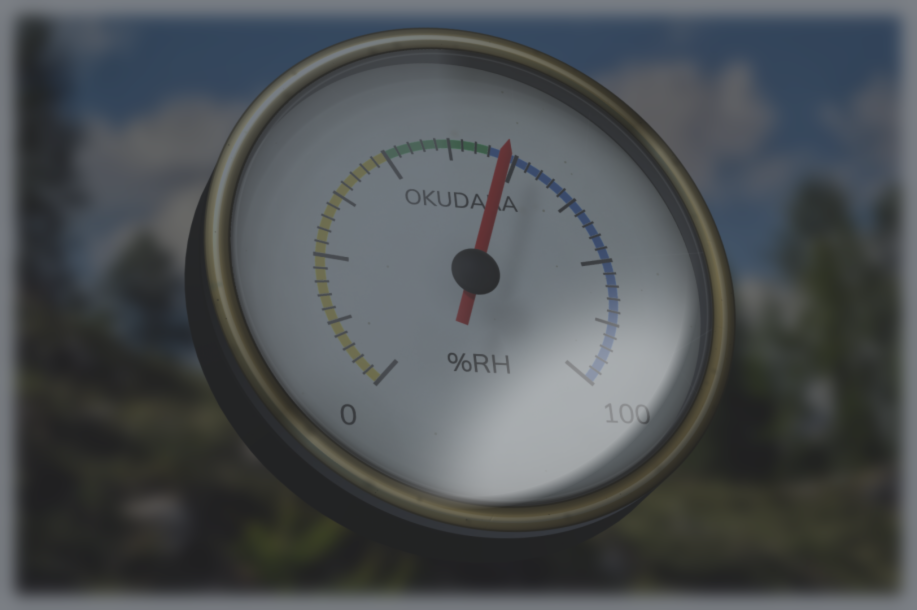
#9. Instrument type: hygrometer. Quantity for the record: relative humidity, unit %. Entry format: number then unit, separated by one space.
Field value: 58 %
